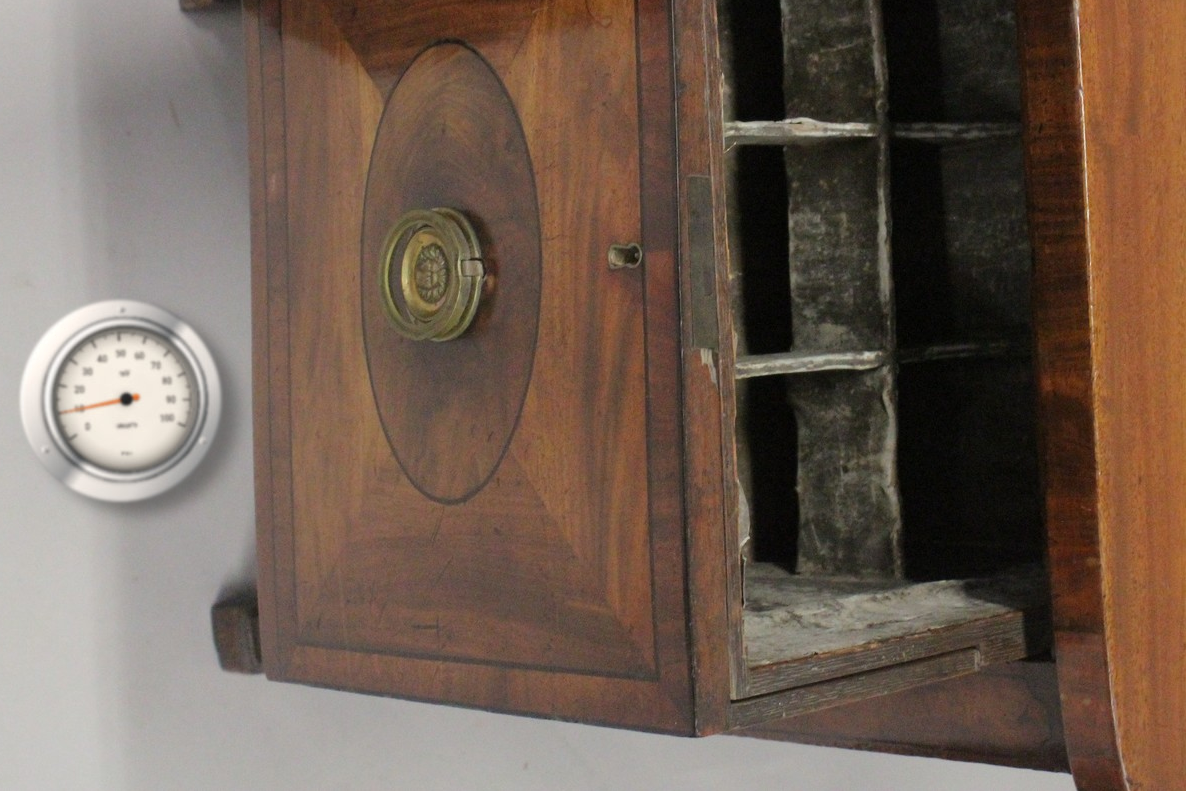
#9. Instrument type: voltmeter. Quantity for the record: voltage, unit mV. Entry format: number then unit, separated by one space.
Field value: 10 mV
